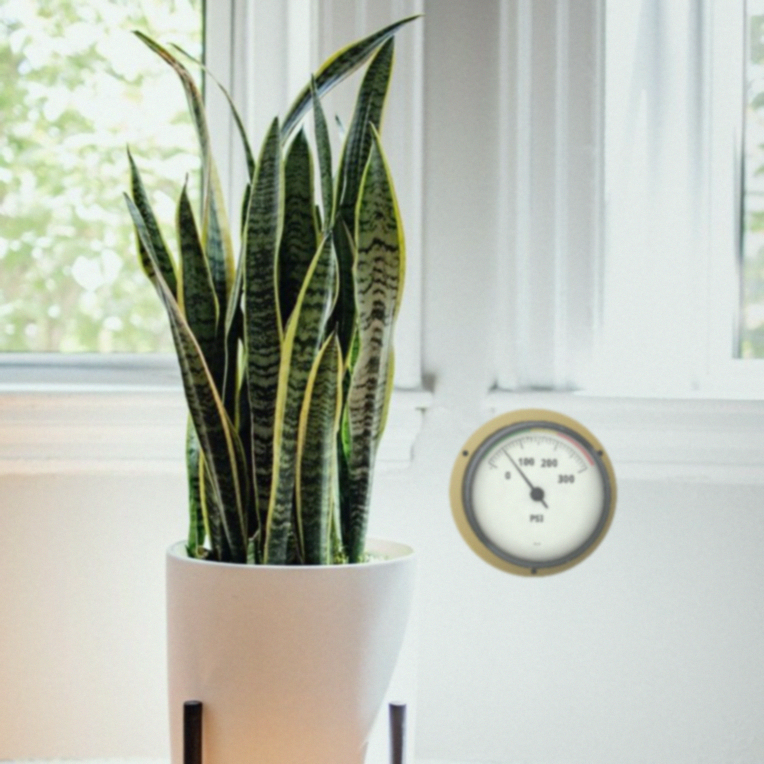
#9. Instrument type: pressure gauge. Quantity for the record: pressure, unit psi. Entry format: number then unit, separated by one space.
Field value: 50 psi
